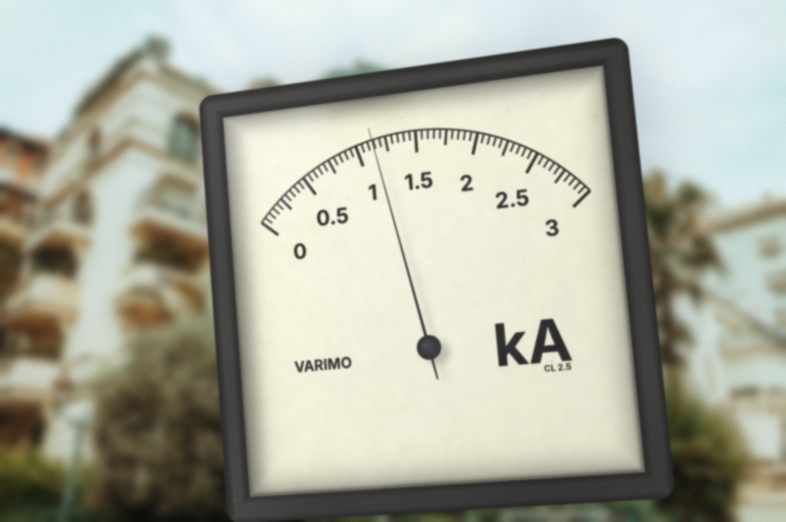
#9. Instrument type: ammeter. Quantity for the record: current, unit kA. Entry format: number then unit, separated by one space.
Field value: 1.15 kA
